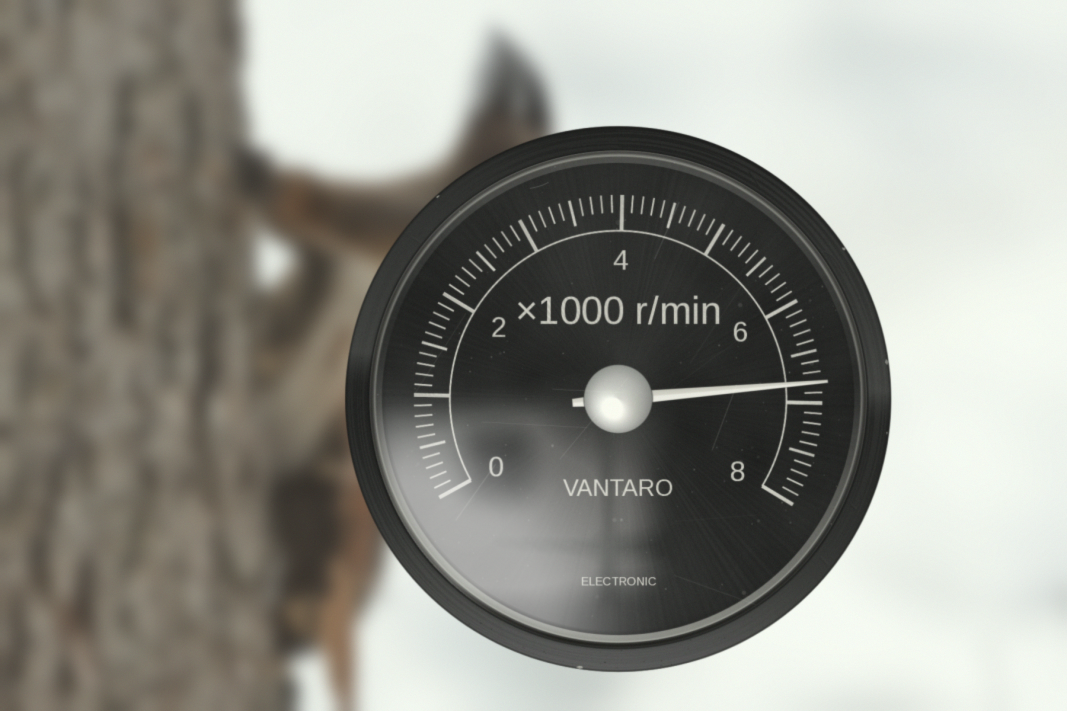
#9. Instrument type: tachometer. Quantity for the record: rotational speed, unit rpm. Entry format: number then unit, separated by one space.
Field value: 6800 rpm
